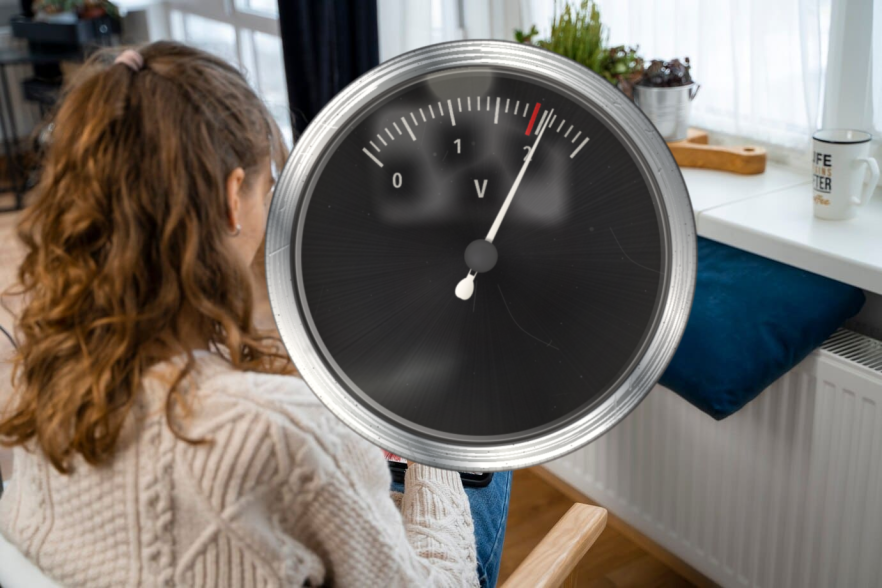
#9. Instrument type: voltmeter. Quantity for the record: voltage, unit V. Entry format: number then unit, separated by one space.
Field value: 2.05 V
